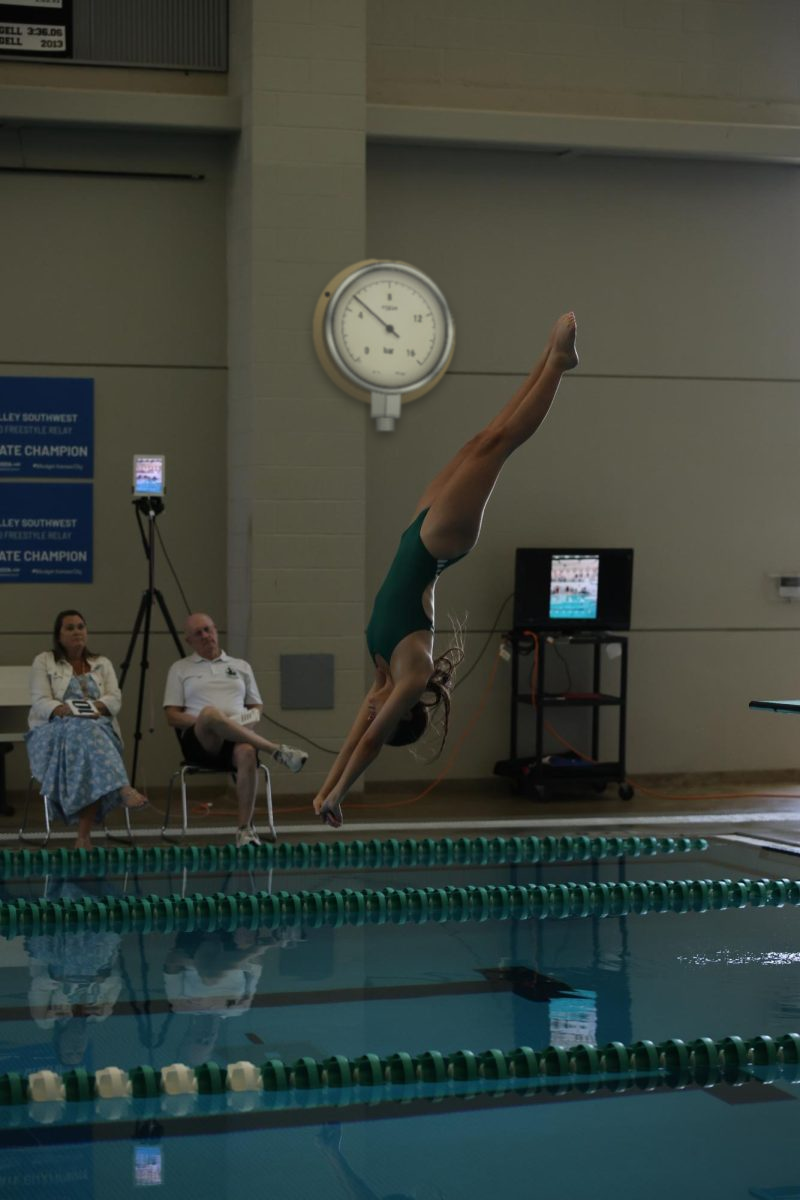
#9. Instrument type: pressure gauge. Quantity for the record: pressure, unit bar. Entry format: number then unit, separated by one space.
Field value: 5 bar
